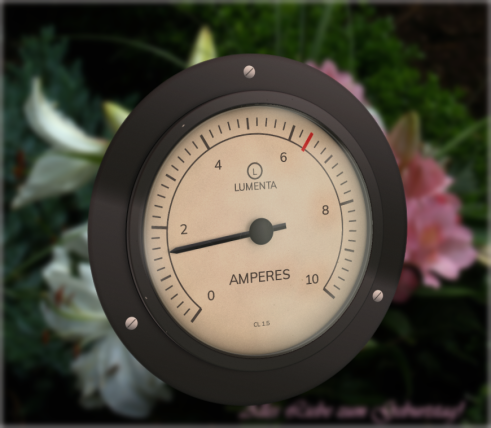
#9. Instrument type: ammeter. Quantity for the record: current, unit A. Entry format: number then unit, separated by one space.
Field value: 1.5 A
